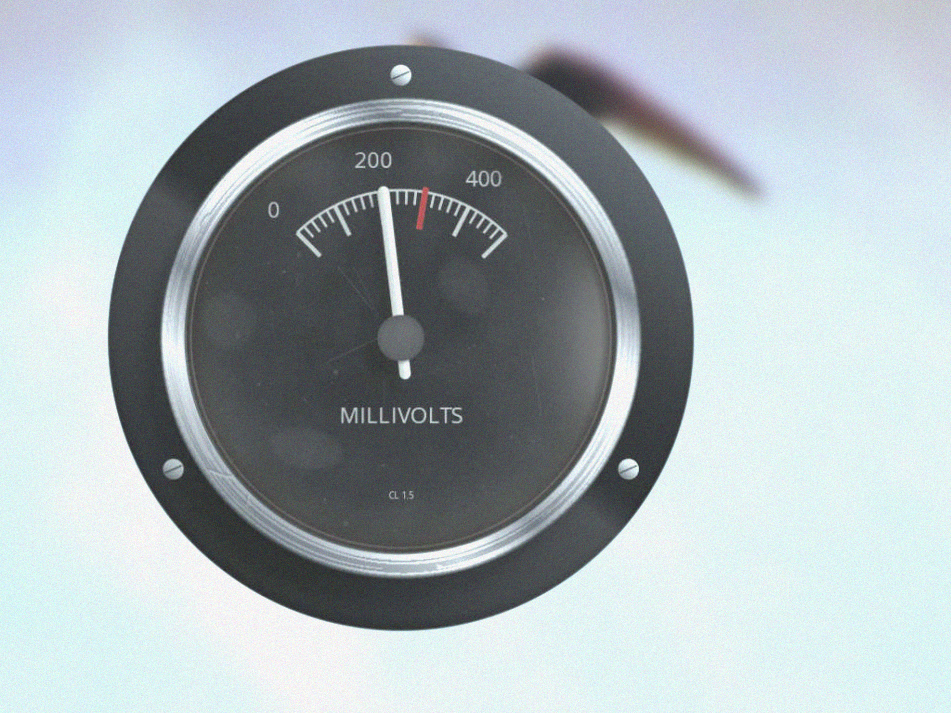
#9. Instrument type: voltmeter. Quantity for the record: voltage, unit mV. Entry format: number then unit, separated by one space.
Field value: 210 mV
